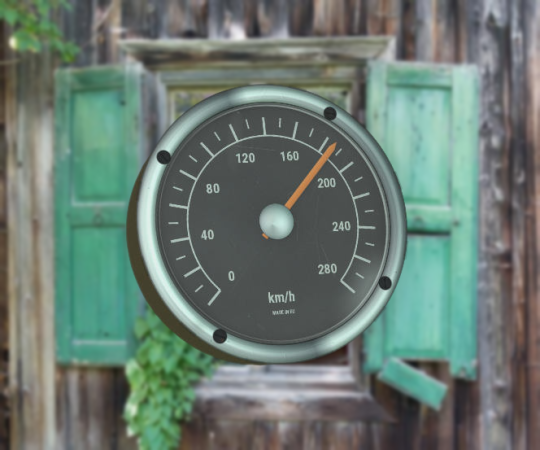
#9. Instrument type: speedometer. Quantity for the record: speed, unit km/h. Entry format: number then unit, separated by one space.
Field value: 185 km/h
